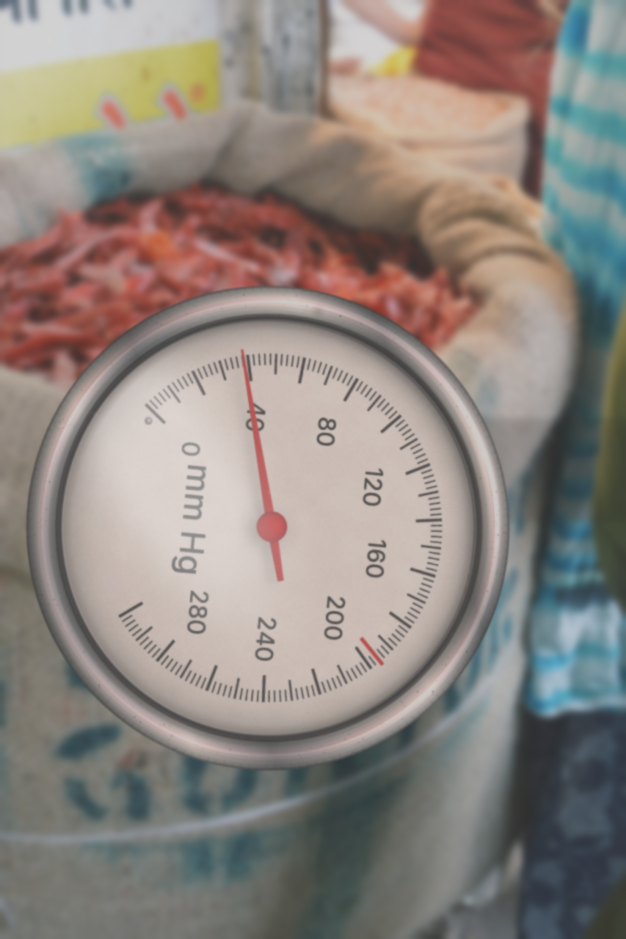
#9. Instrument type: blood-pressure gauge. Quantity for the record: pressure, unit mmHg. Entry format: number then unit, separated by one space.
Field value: 38 mmHg
